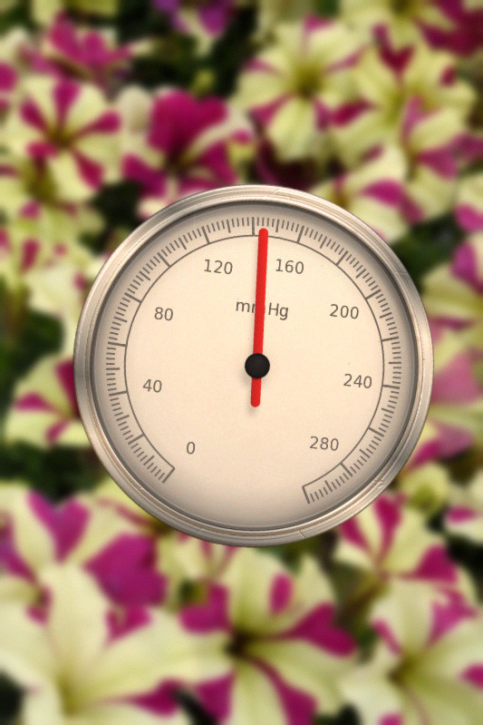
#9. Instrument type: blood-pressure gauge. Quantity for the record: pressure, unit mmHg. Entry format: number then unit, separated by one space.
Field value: 144 mmHg
